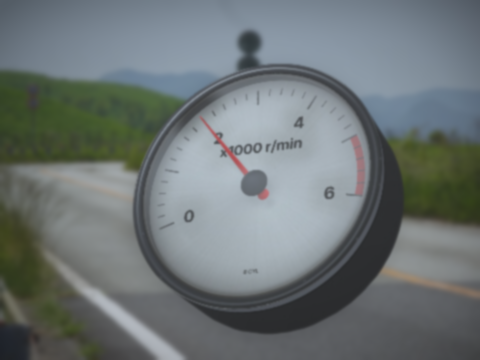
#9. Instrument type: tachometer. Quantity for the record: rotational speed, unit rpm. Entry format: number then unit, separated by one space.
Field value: 2000 rpm
